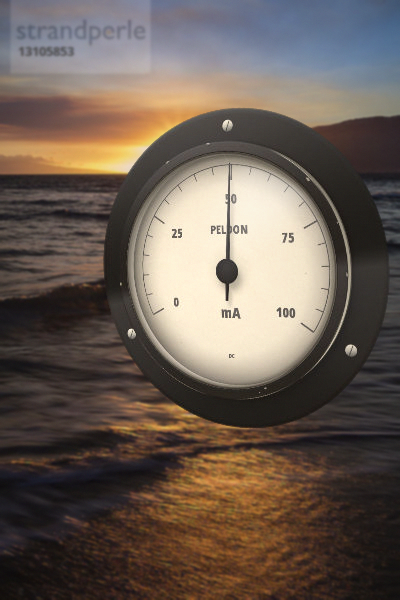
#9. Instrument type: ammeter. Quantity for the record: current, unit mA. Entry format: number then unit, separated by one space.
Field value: 50 mA
